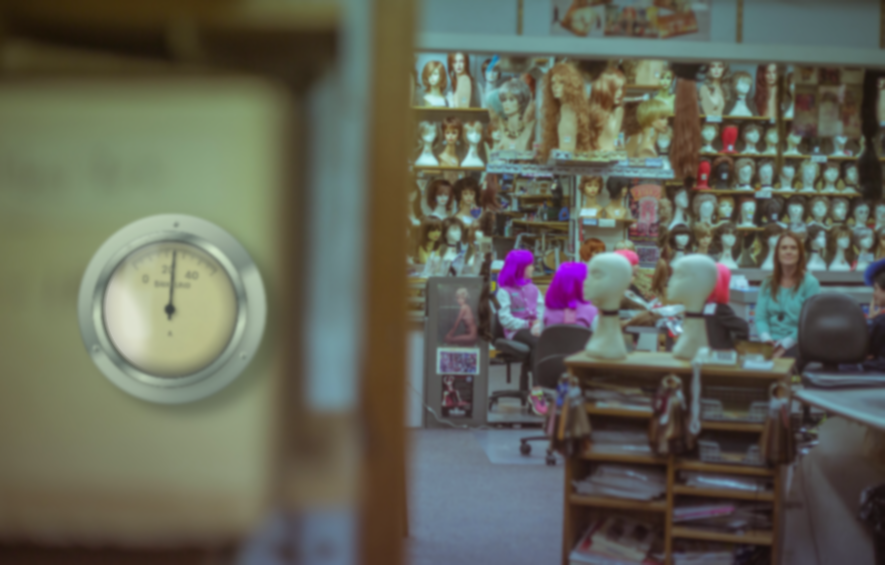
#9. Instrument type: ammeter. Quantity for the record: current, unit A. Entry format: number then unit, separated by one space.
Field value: 25 A
